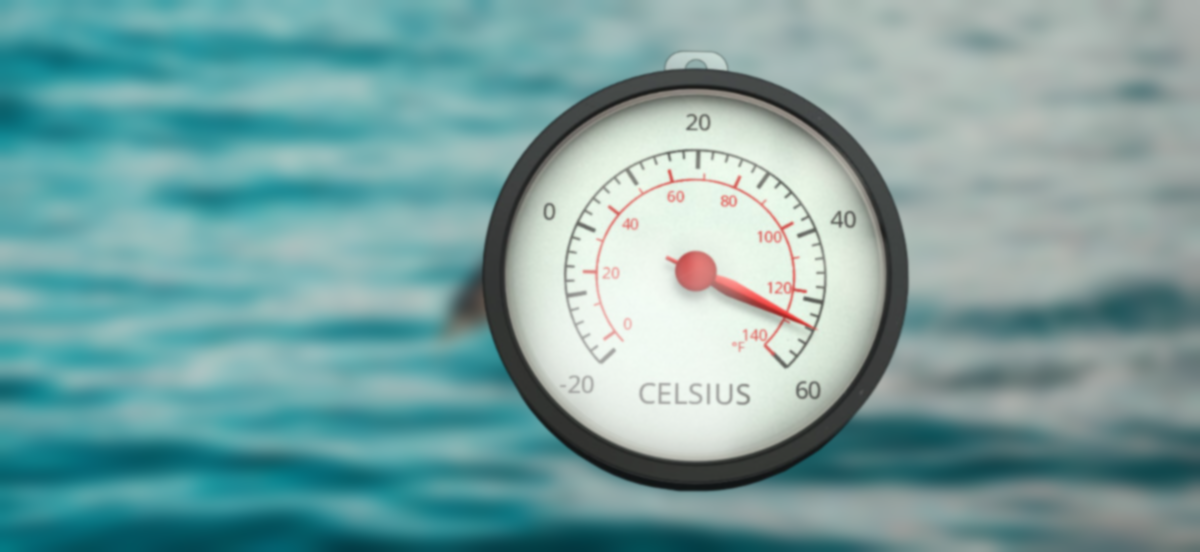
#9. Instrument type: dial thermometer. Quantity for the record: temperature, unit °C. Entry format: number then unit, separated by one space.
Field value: 54 °C
